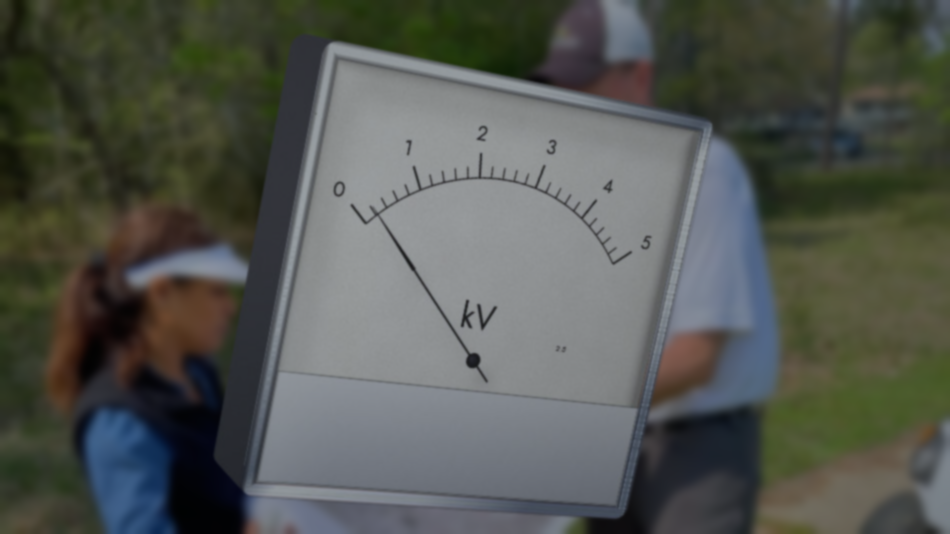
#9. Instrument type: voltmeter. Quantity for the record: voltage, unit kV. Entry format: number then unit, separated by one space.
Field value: 0.2 kV
